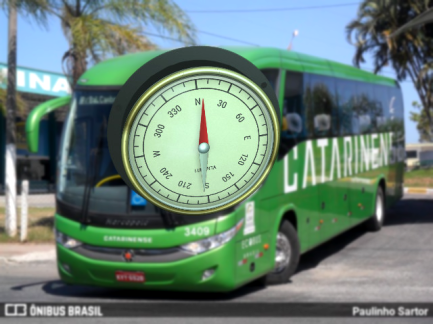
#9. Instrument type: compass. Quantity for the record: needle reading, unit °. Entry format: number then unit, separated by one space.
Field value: 5 °
